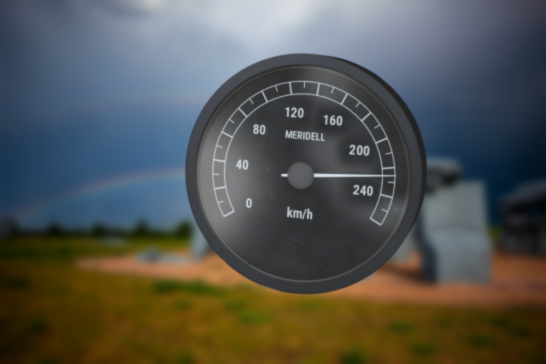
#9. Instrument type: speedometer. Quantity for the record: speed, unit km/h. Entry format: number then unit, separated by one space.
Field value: 225 km/h
